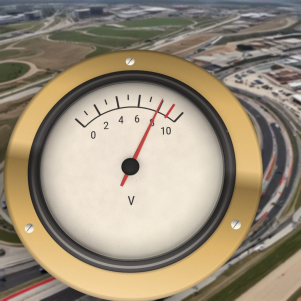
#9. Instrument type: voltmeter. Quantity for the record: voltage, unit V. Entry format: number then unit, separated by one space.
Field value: 8 V
